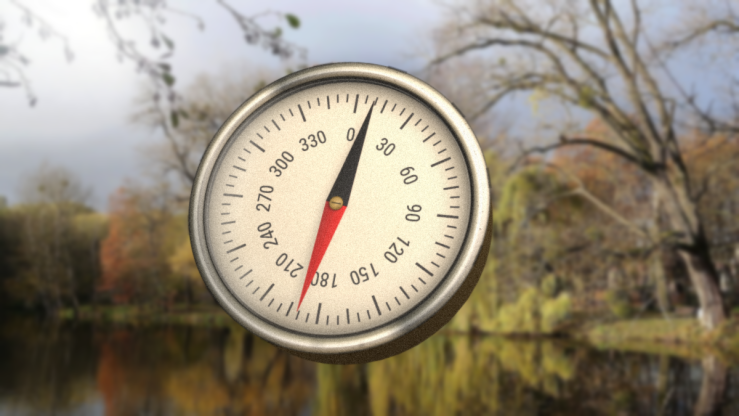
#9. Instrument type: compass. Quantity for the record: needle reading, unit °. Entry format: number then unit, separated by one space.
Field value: 190 °
